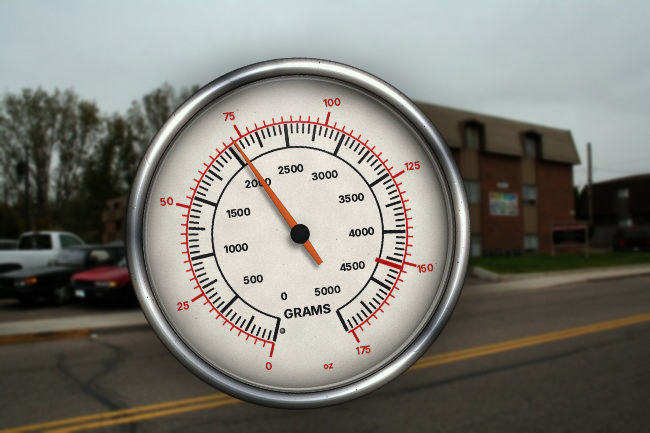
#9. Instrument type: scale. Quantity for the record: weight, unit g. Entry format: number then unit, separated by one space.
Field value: 2050 g
